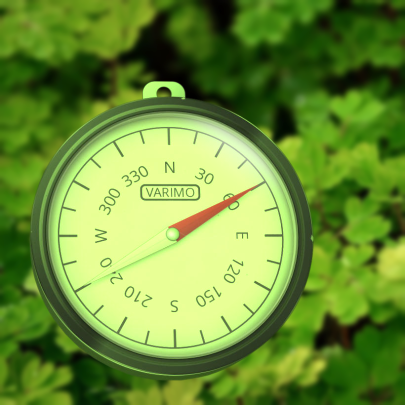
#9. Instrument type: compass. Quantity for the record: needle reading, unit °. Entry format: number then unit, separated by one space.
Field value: 60 °
